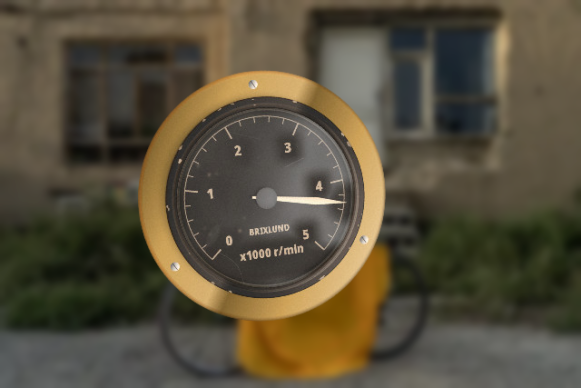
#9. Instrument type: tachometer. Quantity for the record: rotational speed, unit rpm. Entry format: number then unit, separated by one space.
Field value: 4300 rpm
